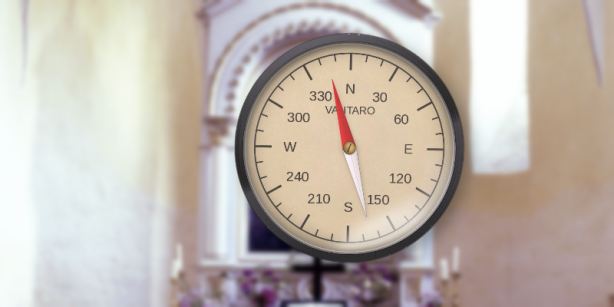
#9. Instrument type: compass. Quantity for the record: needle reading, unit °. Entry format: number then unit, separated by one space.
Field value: 345 °
